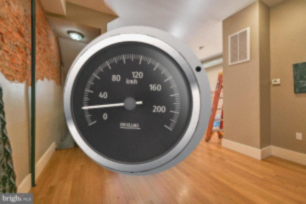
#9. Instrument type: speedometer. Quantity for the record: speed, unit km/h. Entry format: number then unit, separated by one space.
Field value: 20 km/h
